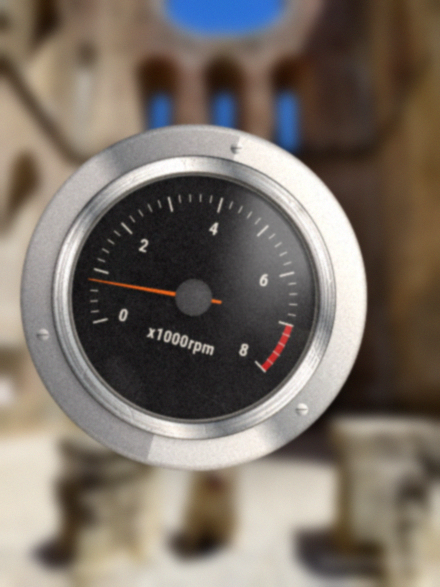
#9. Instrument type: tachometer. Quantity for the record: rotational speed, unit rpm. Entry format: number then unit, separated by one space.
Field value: 800 rpm
